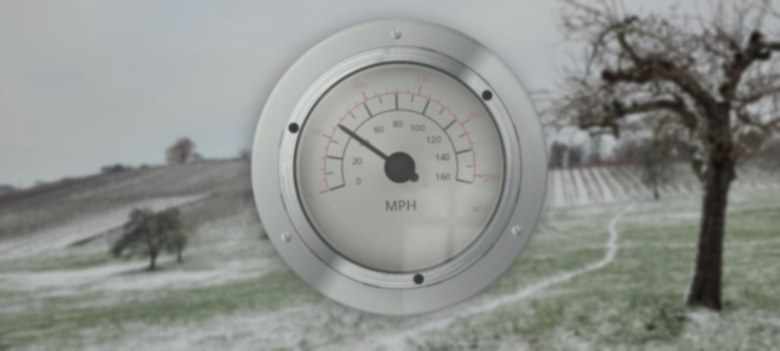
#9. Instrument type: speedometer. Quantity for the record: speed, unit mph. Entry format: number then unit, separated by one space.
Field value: 40 mph
